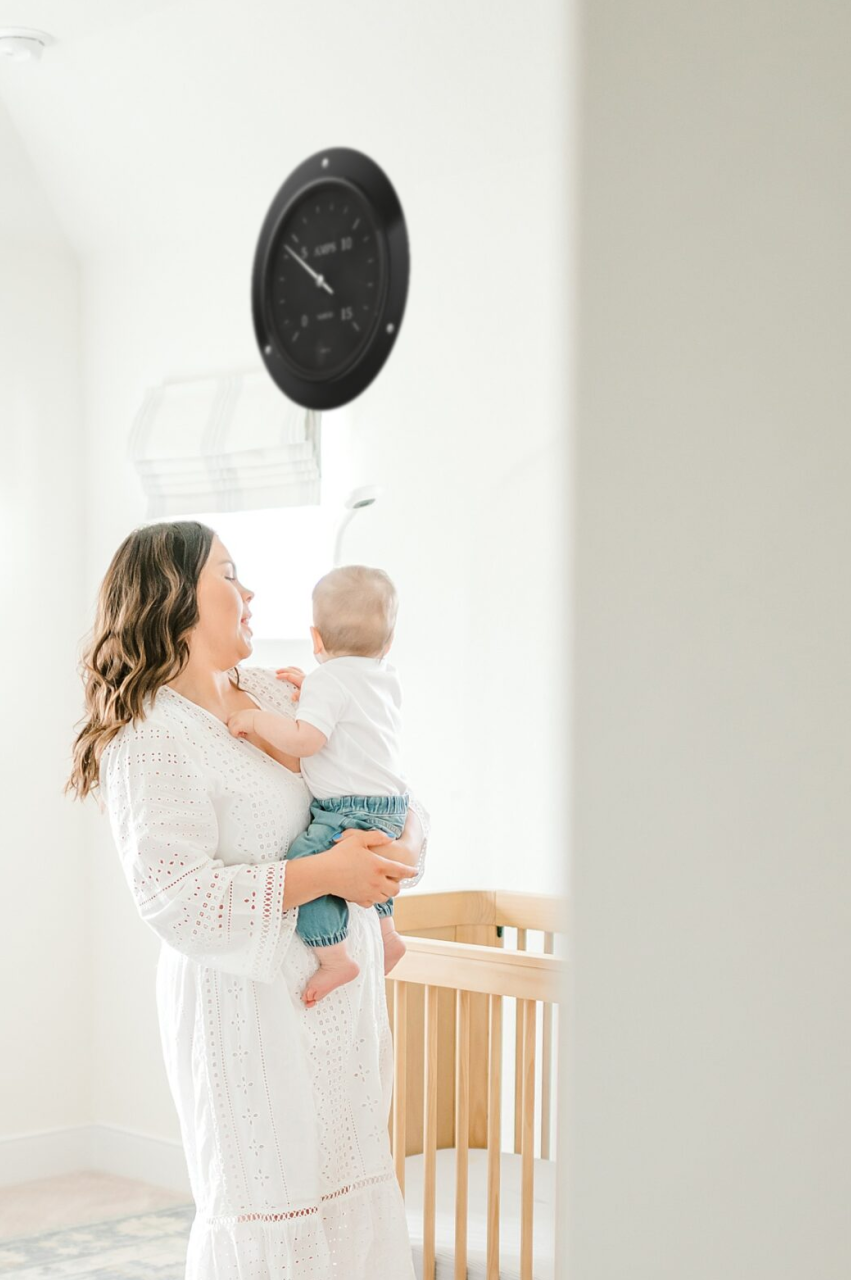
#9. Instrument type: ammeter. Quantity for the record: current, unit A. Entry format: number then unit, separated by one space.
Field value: 4.5 A
